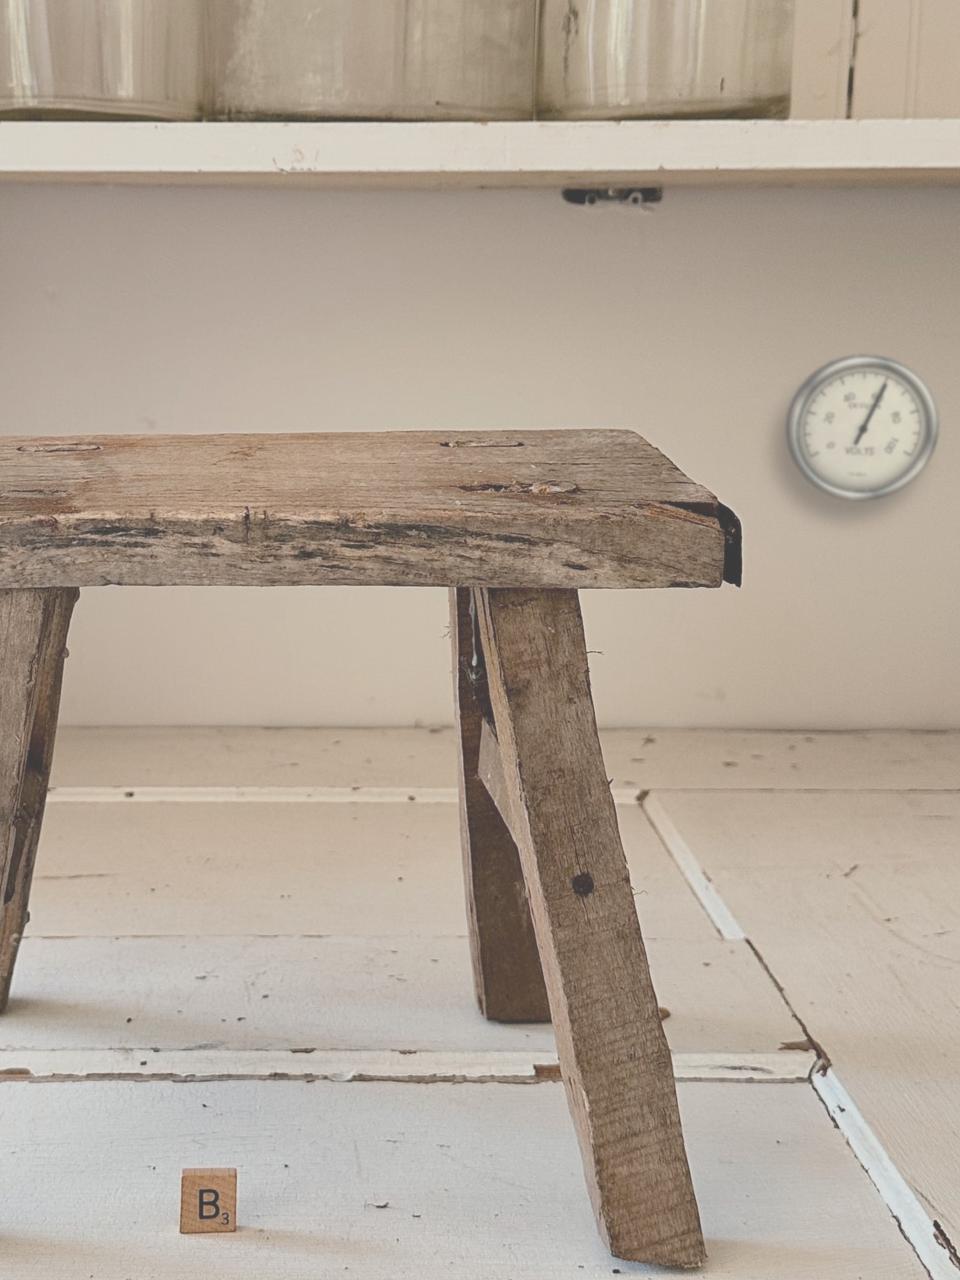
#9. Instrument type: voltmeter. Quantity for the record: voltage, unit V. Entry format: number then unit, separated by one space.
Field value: 60 V
